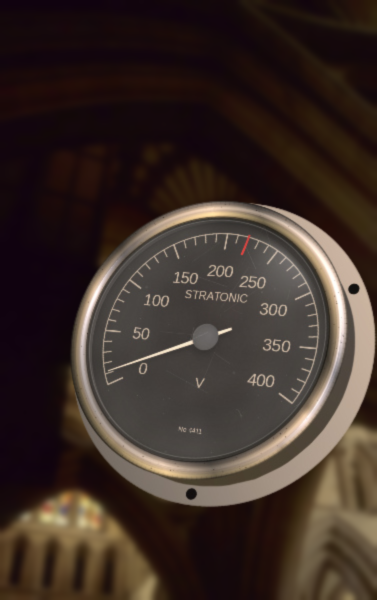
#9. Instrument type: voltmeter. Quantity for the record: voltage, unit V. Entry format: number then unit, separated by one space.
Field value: 10 V
